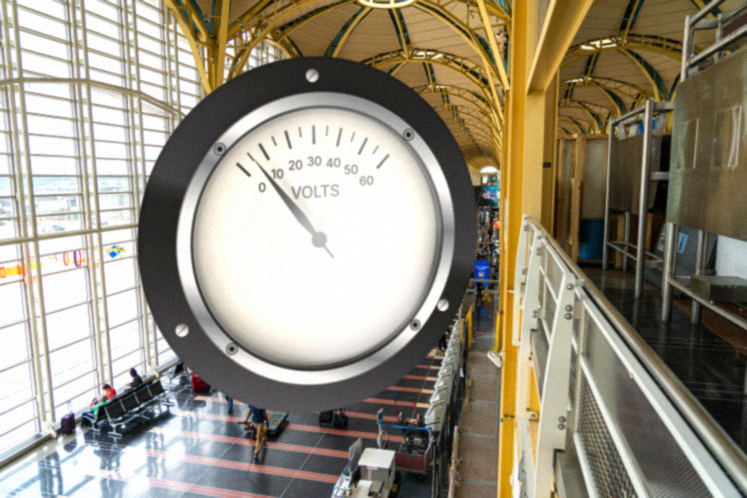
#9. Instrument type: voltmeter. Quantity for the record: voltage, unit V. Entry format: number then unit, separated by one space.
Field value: 5 V
